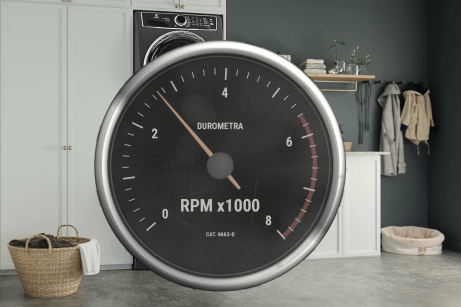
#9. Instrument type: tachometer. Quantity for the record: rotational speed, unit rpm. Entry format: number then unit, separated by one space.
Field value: 2700 rpm
